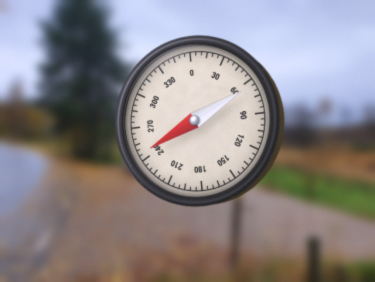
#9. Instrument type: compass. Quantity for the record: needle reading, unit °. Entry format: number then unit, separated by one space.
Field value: 245 °
